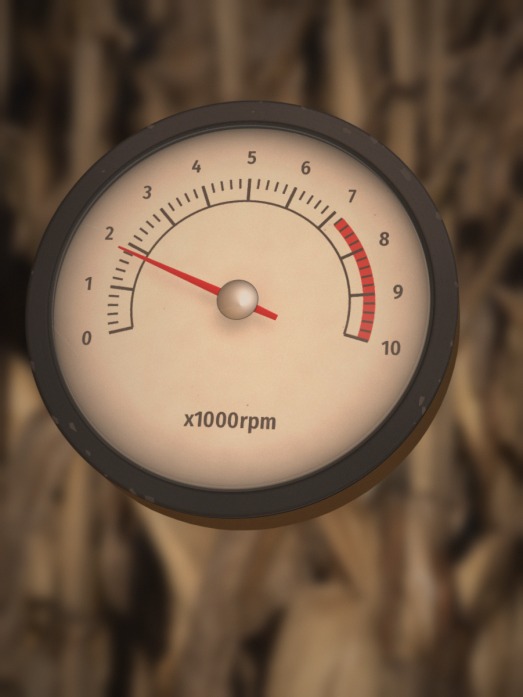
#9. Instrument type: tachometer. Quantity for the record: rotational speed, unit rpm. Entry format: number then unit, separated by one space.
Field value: 1800 rpm
